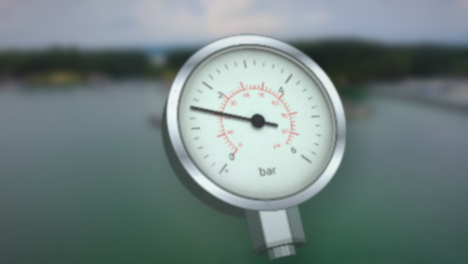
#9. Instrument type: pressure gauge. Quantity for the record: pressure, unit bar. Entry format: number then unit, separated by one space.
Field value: 1.4 bar
